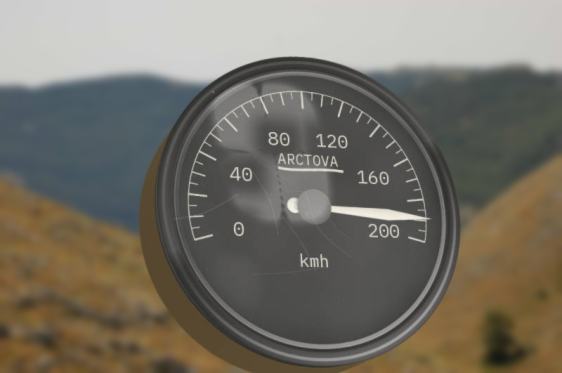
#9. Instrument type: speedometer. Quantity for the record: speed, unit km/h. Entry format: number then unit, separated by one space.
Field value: 190 km/h
